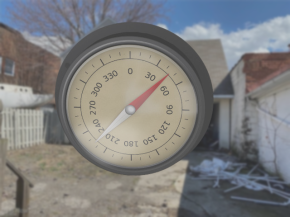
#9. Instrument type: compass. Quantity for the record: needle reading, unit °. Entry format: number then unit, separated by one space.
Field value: 45 °
